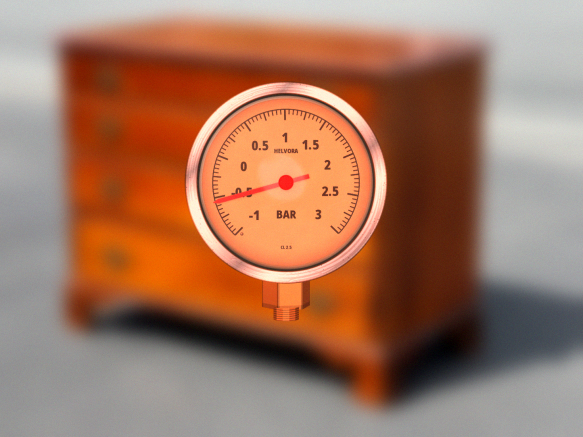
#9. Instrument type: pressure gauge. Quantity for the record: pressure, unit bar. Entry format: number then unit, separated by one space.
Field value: -0.55 bar
